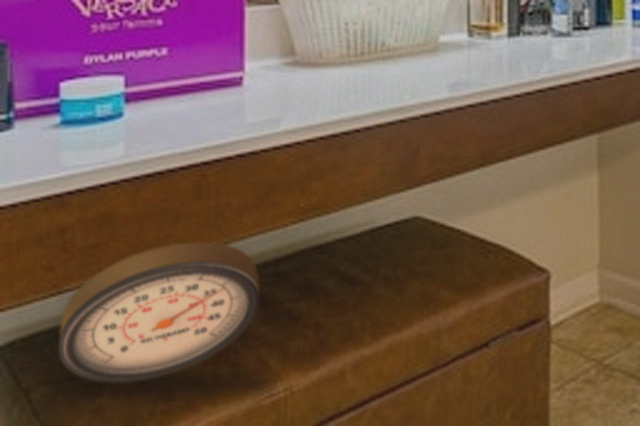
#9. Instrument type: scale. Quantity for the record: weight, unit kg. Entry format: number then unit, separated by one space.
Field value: 35 kg
